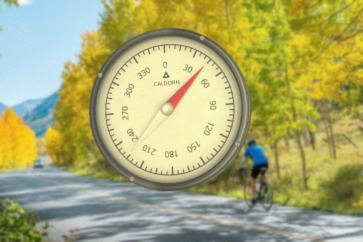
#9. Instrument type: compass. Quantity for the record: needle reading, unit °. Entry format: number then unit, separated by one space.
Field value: 45 °
